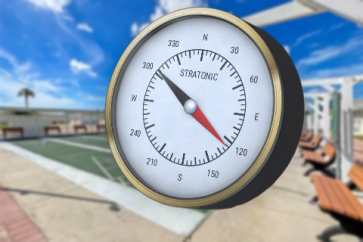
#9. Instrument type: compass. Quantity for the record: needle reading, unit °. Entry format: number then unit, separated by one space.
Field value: 125 °
